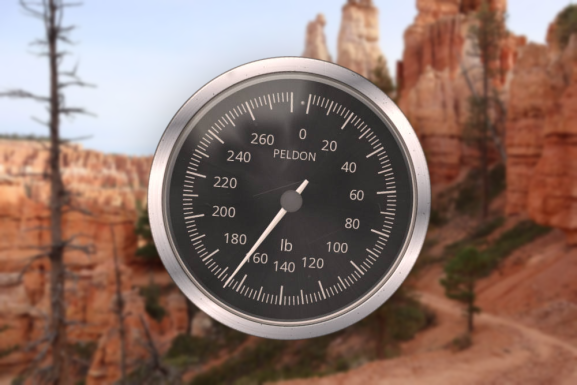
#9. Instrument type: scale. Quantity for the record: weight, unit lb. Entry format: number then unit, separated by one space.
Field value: 166 lb
